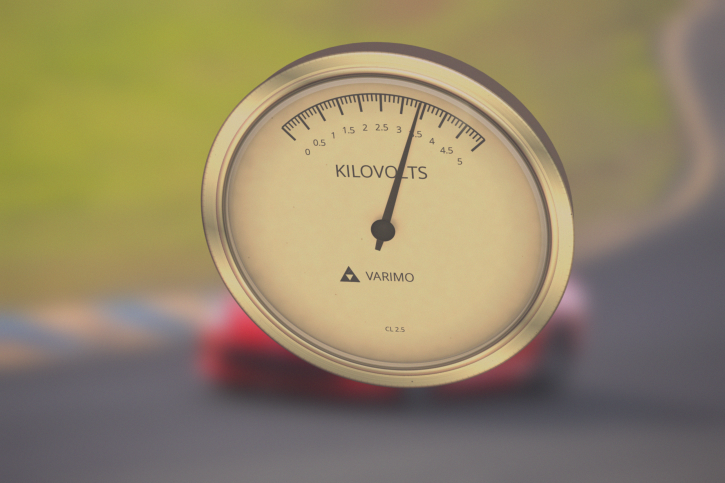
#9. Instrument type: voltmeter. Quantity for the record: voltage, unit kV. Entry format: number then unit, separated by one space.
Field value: 3.4 kV
